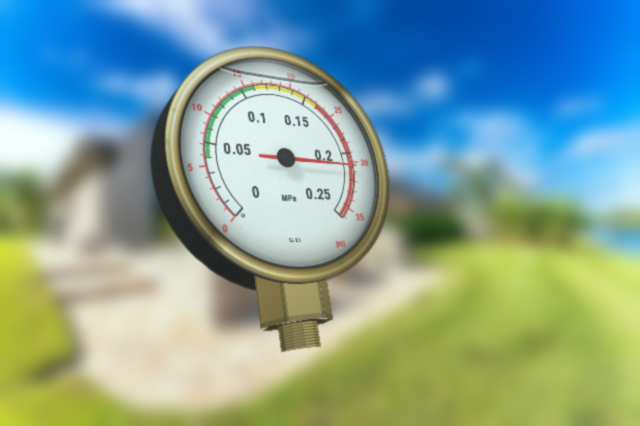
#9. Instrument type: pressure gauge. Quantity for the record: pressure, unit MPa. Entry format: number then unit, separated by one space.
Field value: 0.21 MPa
